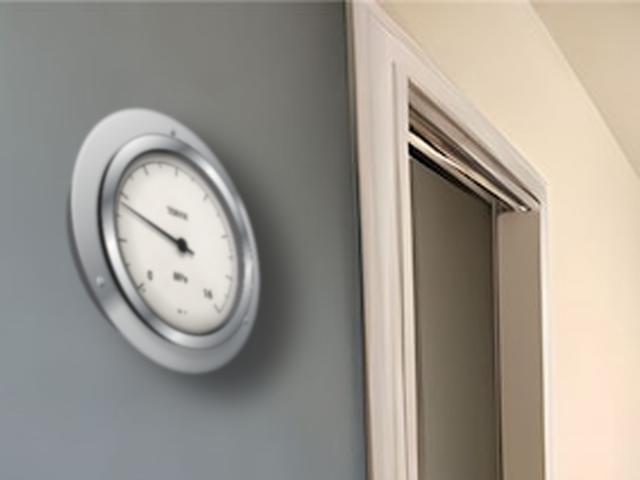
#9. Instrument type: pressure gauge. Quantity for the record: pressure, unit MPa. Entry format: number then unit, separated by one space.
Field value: 3.5 MPa
